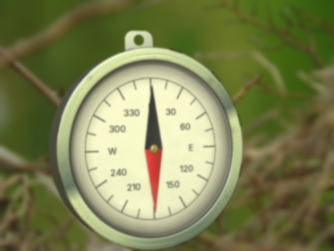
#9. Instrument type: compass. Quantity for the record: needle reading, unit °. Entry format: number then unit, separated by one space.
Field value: 180 °
